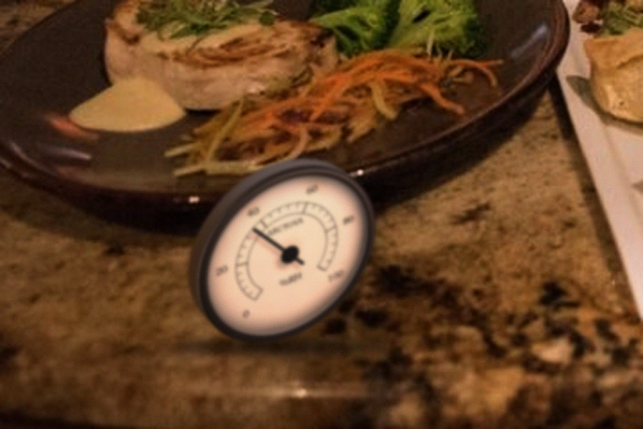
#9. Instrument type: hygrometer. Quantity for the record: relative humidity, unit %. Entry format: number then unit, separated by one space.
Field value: 36 %
